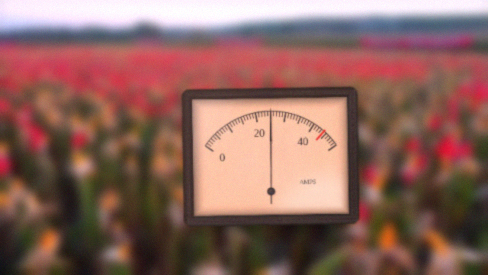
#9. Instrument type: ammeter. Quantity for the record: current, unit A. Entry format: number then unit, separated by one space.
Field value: 25 A
